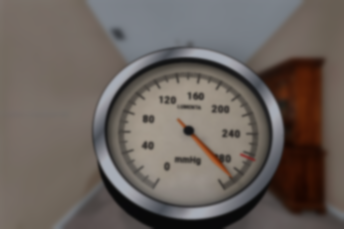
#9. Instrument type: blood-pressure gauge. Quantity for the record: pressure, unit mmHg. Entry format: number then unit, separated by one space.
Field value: 290 mmHg
